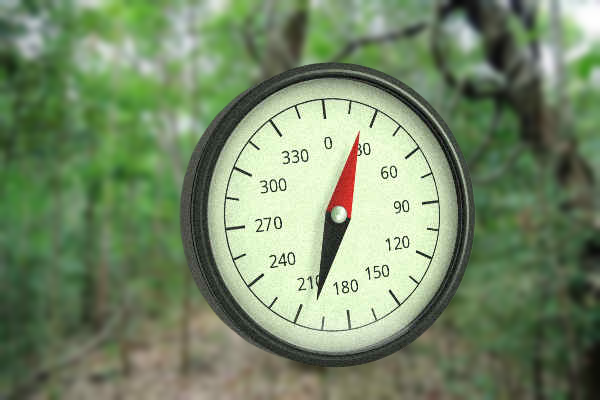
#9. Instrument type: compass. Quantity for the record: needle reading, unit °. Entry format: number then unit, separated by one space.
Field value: 22.5 °
